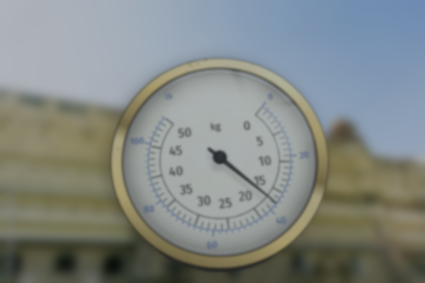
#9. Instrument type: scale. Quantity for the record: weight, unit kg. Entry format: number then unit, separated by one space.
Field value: 17 kg
